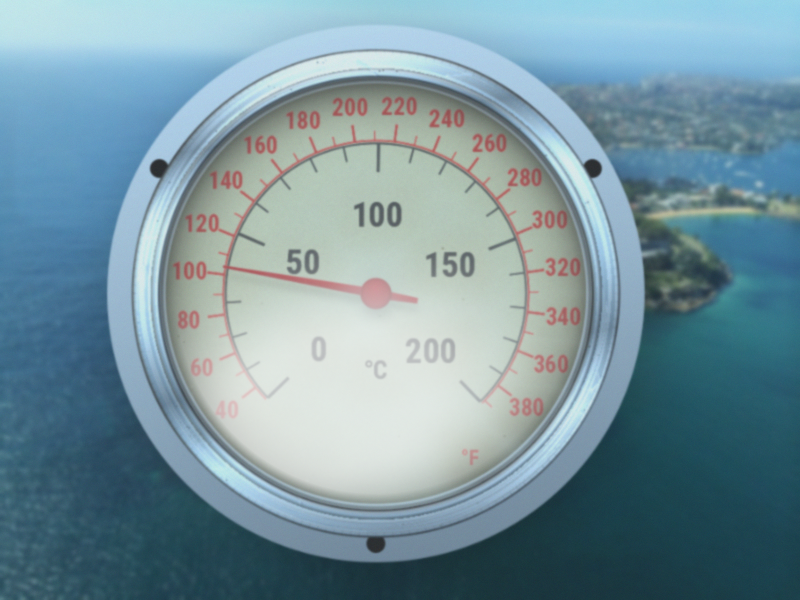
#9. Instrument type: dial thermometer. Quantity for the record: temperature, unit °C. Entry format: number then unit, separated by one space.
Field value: 40 °C
